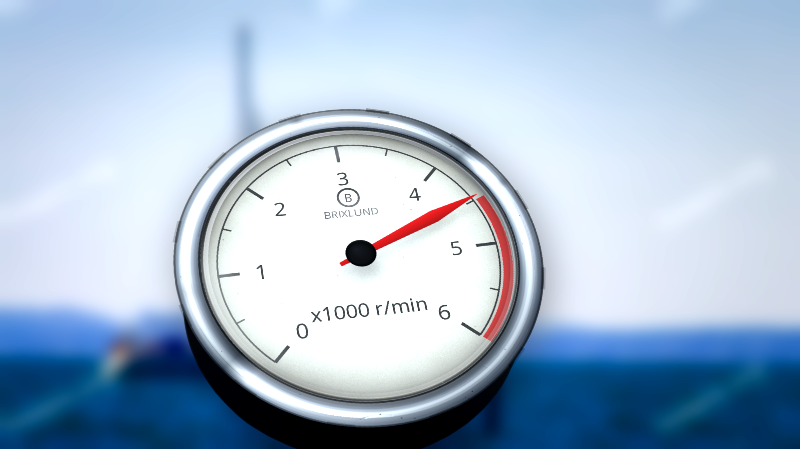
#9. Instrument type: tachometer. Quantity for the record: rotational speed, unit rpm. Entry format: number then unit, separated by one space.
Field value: 4500 rpm
